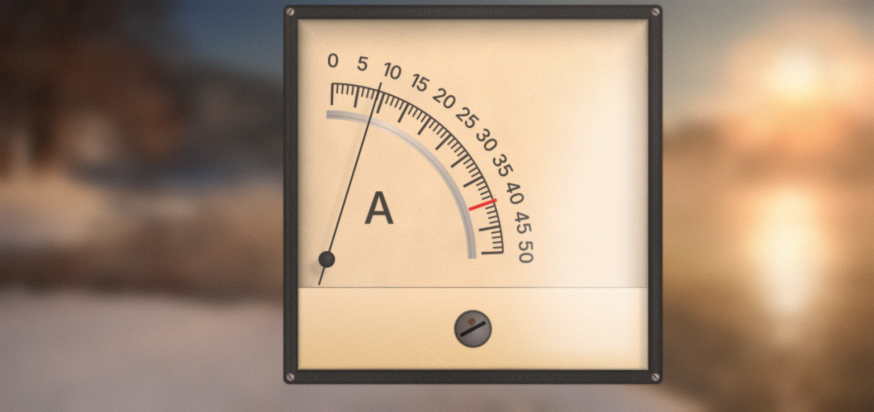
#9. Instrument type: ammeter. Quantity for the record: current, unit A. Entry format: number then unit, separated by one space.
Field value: 9 A
